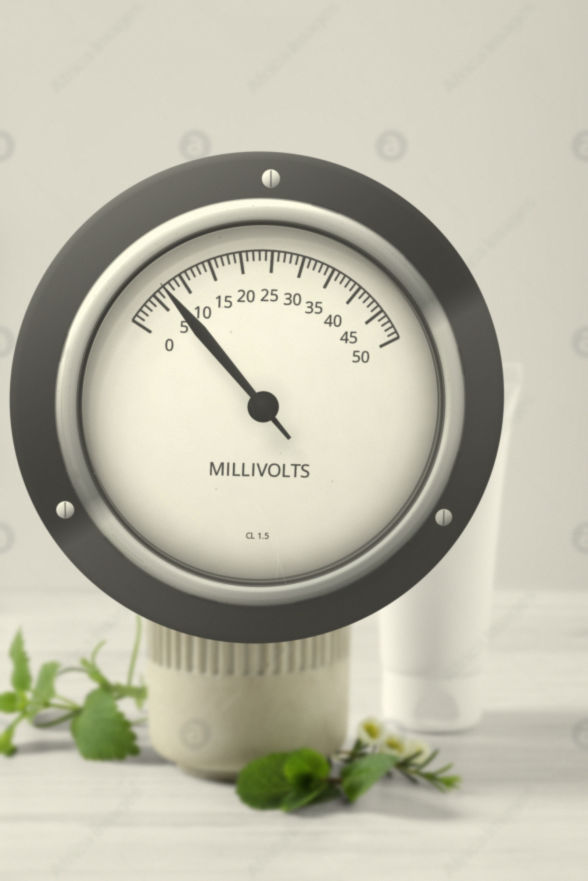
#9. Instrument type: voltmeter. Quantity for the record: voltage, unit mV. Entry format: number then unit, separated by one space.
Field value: 7 mV
